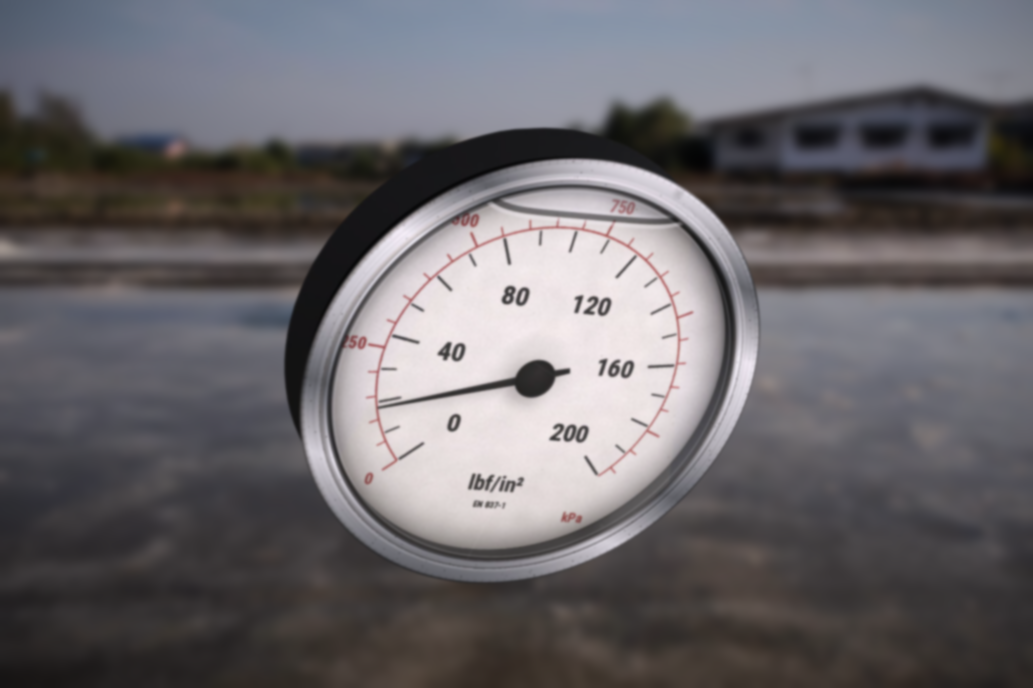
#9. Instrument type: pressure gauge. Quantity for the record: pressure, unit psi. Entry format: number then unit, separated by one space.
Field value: 20 psi
